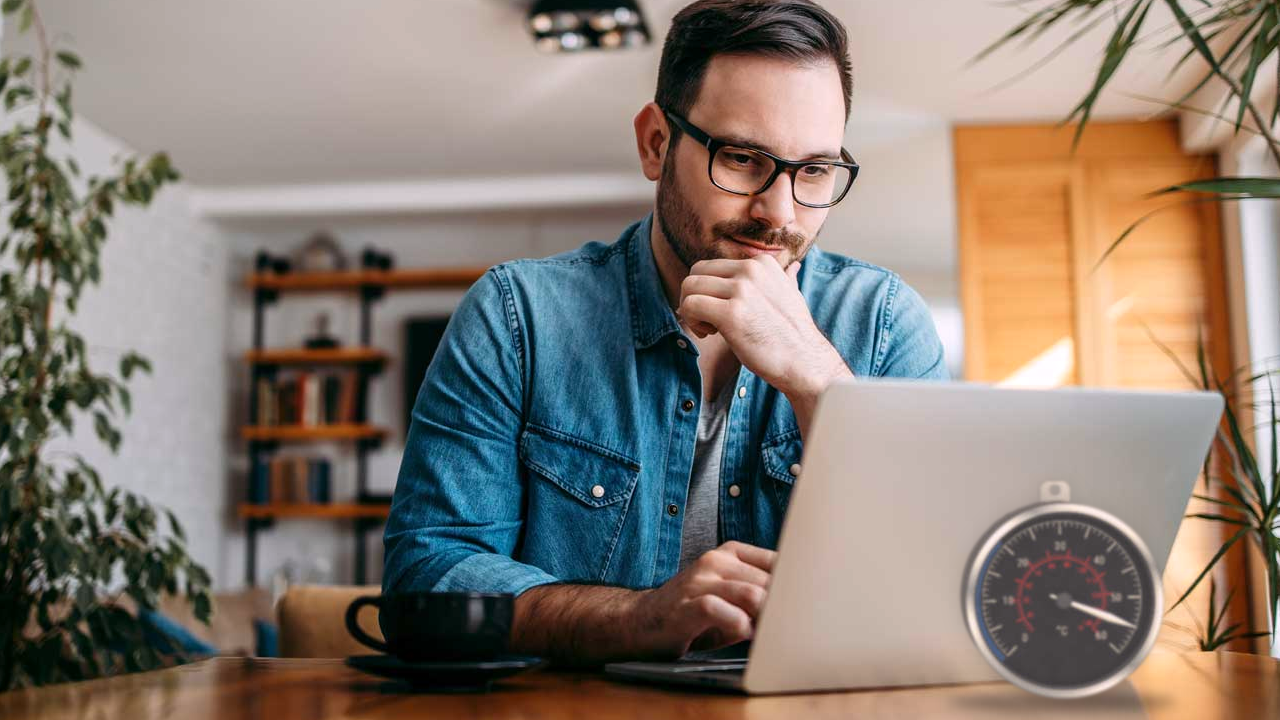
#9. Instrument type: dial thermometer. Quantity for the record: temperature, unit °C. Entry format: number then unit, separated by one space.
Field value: 55 °C
